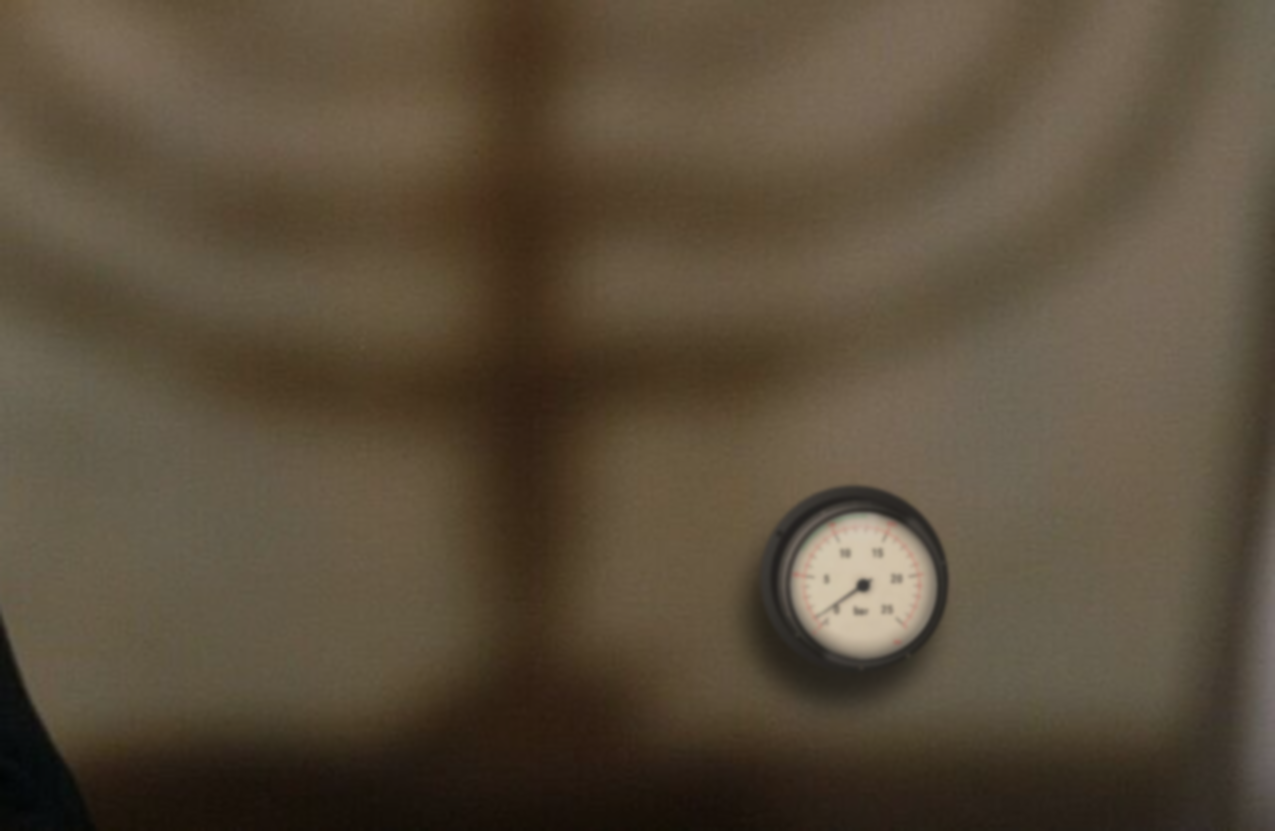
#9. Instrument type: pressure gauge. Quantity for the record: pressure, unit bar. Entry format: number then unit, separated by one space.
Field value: 1 bar
